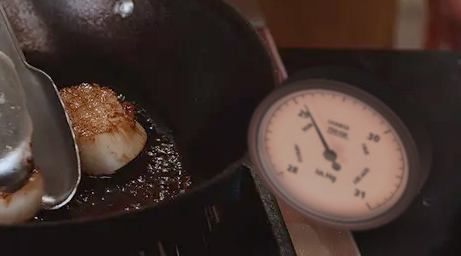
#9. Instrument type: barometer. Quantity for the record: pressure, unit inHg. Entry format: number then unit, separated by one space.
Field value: 29.1 inHg
